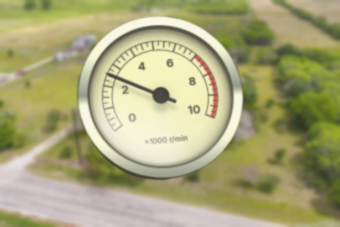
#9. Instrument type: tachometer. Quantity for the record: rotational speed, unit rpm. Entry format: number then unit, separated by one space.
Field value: 2500 rpm
